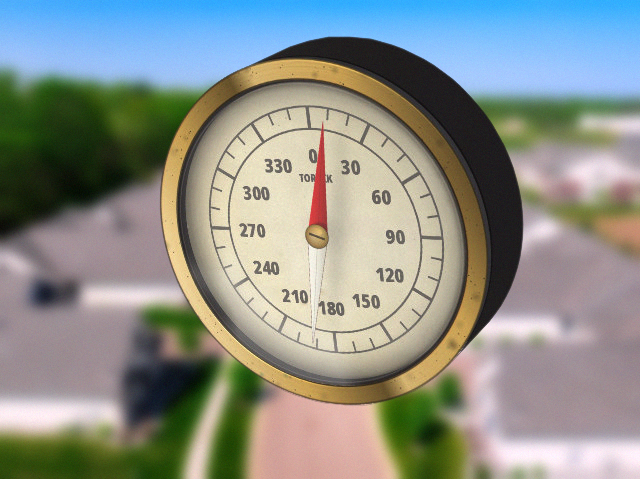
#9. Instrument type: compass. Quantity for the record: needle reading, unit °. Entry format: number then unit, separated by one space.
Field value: 10 °
